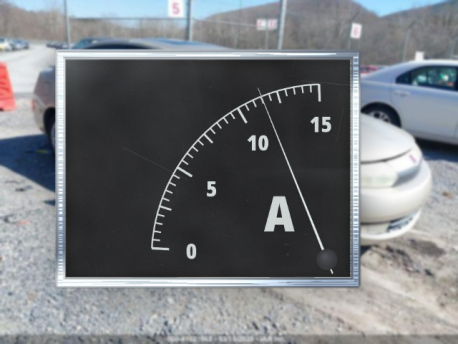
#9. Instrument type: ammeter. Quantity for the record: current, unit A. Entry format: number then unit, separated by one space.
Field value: 11.5 A
